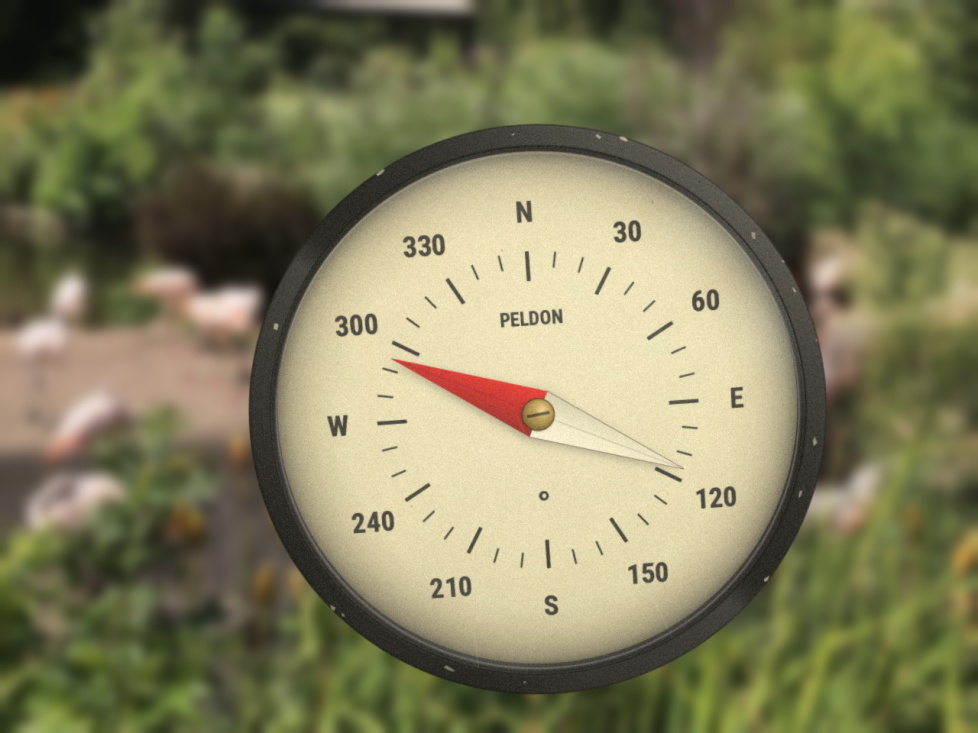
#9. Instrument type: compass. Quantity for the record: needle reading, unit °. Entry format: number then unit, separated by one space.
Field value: 295 °
